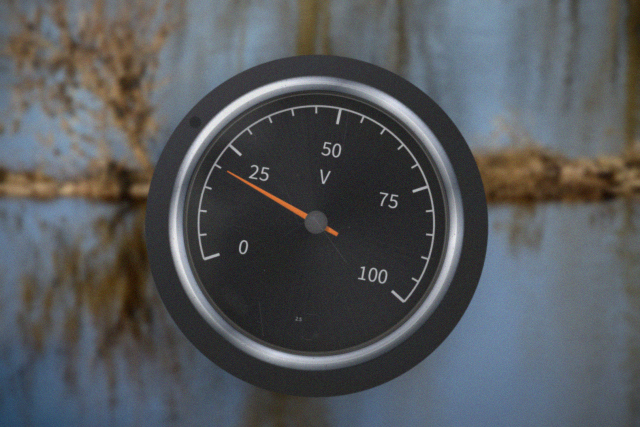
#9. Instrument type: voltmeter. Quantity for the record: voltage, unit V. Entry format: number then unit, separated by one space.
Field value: 20 V
